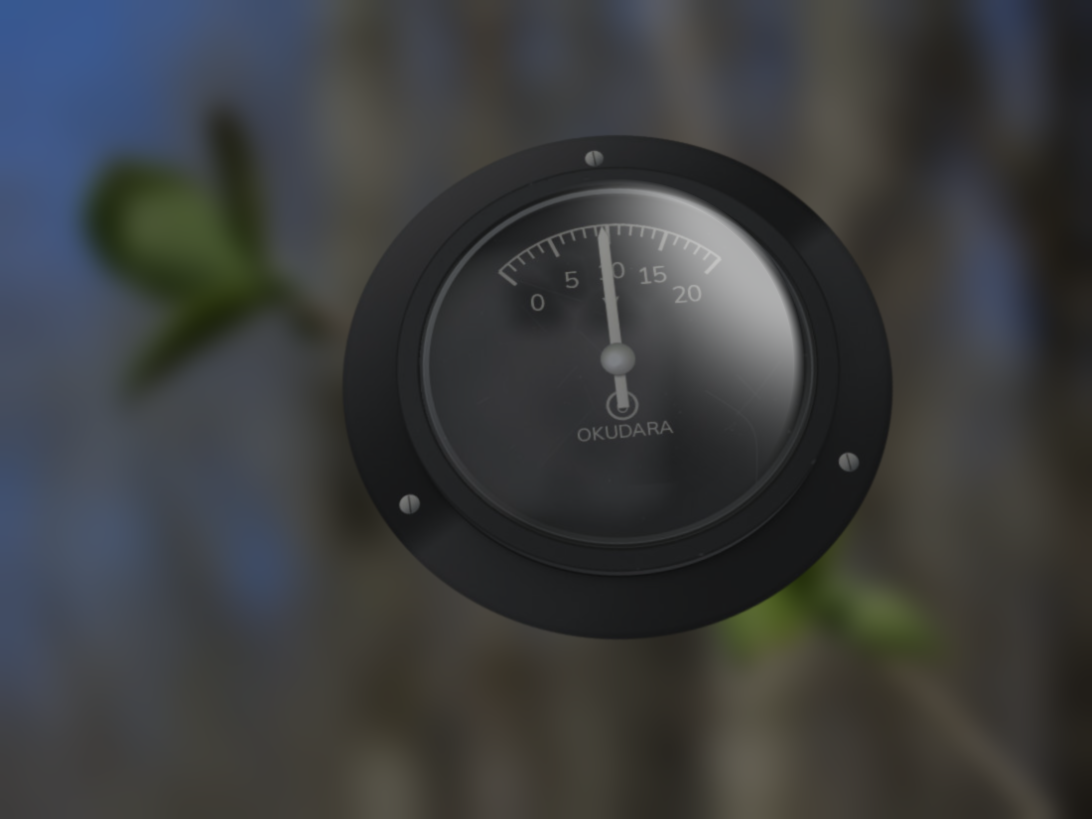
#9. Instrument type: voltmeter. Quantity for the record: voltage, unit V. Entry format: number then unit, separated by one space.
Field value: 9.5 V
